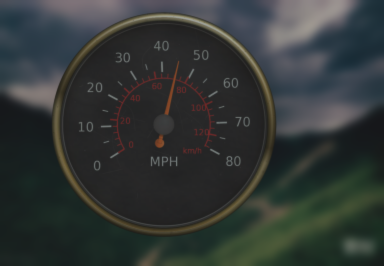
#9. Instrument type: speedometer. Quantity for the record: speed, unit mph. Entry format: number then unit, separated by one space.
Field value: 45 mph
